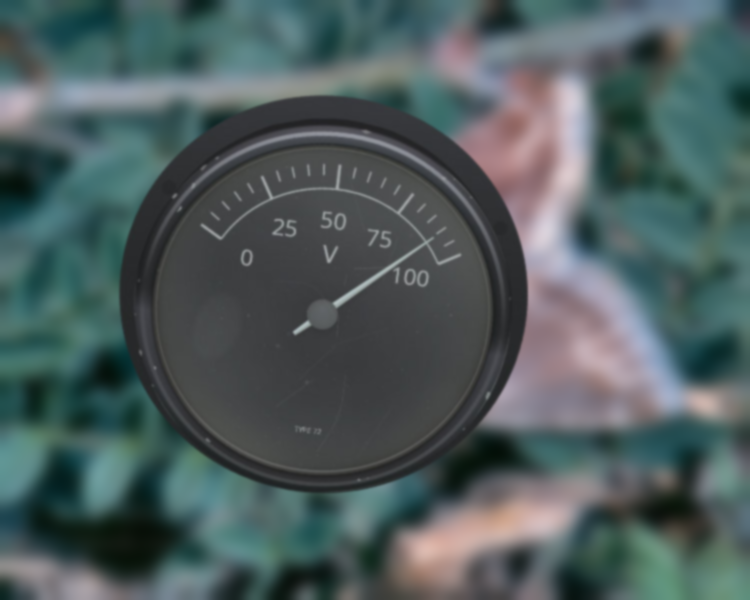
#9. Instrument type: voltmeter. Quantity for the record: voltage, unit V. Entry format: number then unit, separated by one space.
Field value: 90 V
